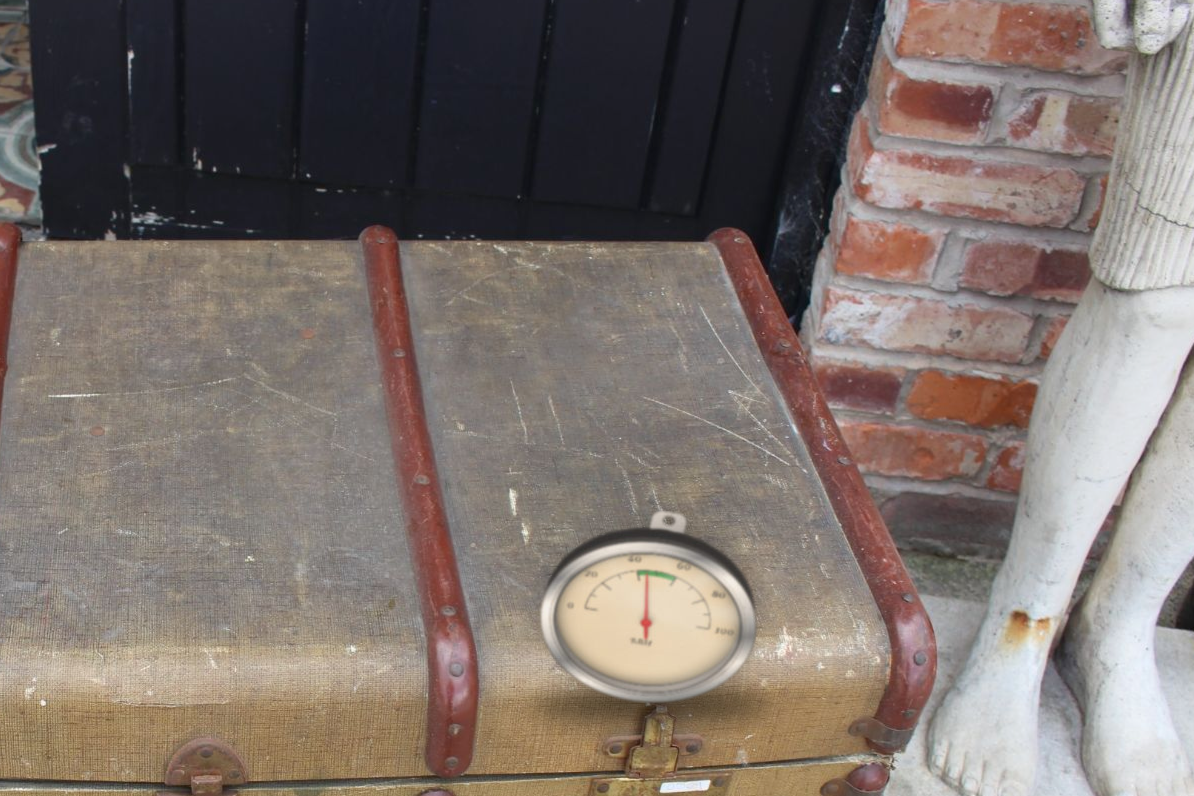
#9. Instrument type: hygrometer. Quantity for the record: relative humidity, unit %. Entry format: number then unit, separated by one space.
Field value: 45 %
